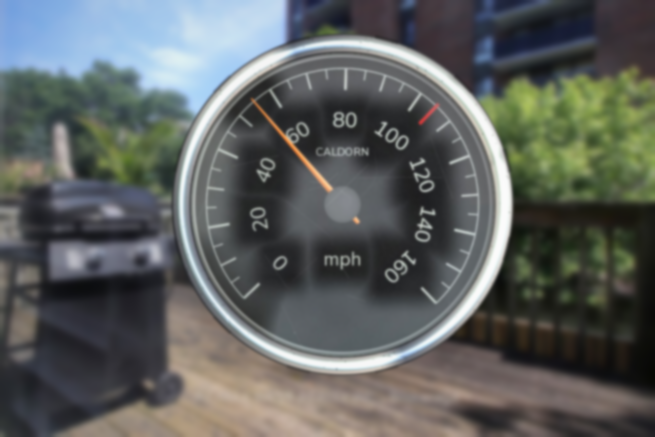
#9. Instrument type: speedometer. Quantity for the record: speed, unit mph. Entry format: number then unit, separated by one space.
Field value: 55 mph
